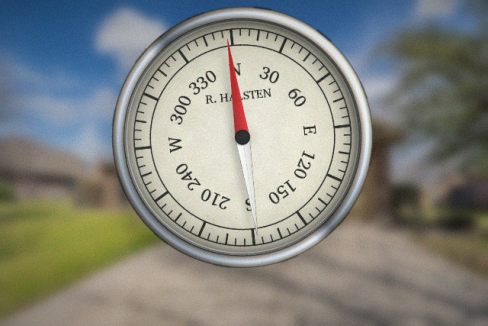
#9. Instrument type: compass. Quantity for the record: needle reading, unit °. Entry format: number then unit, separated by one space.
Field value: 357.5 °
